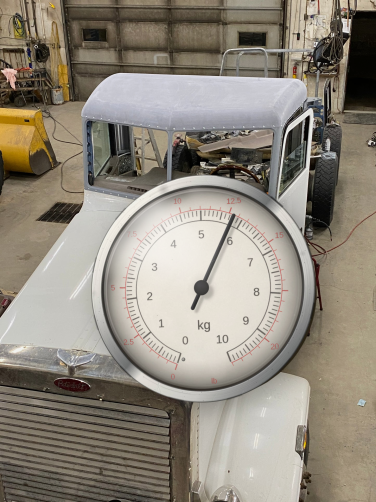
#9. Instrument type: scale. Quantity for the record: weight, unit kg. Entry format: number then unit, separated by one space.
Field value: 5.8 kg
